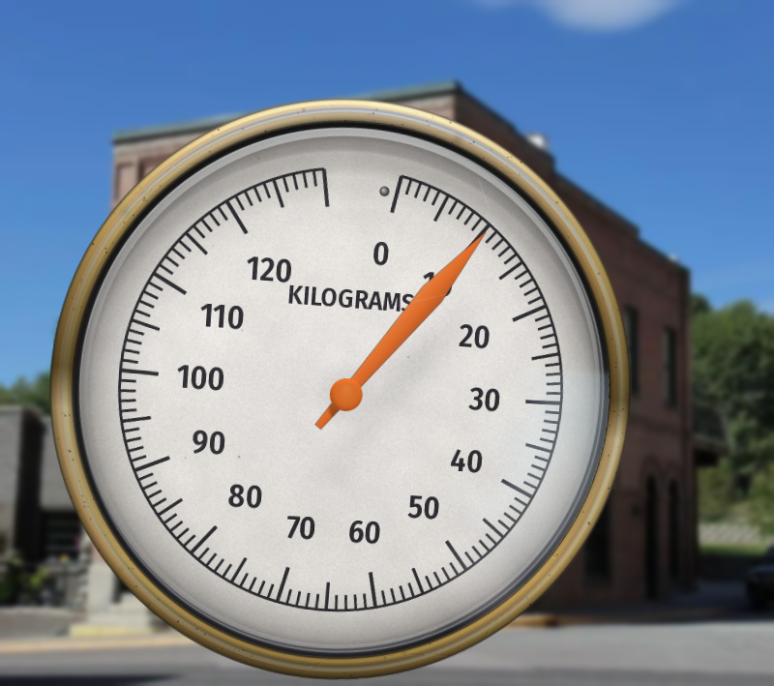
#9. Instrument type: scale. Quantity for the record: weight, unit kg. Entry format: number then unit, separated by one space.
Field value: 10 kg
